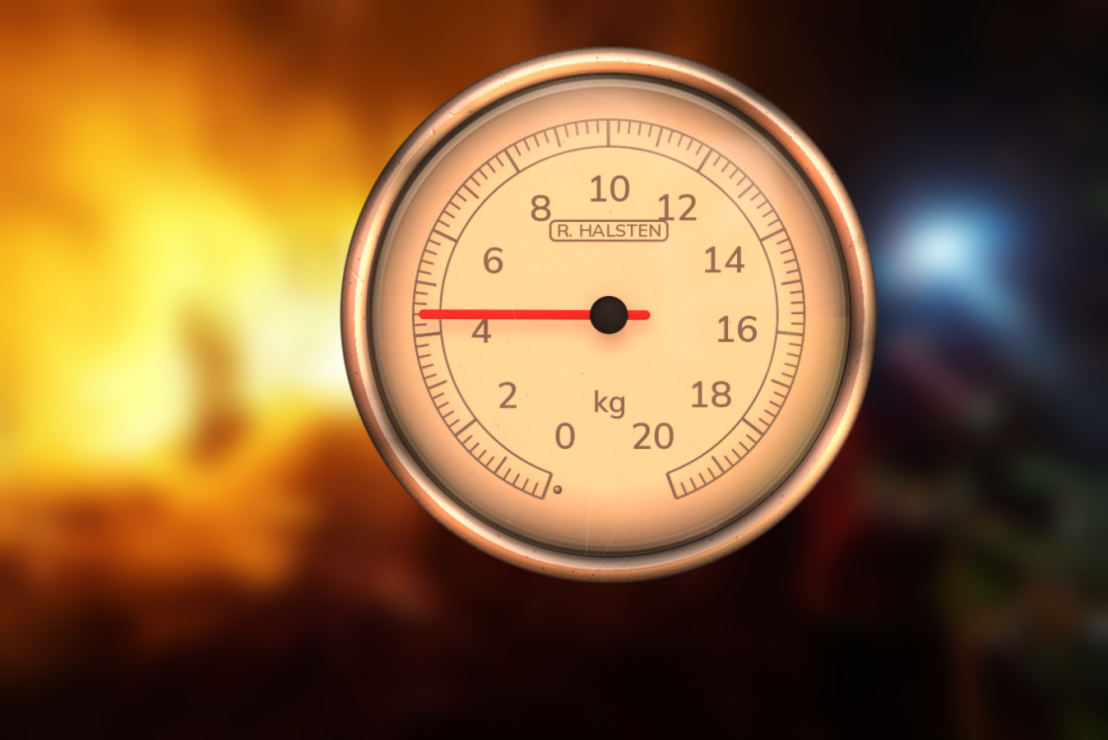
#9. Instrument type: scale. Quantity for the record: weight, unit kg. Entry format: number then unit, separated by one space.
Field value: 4.4 kg
